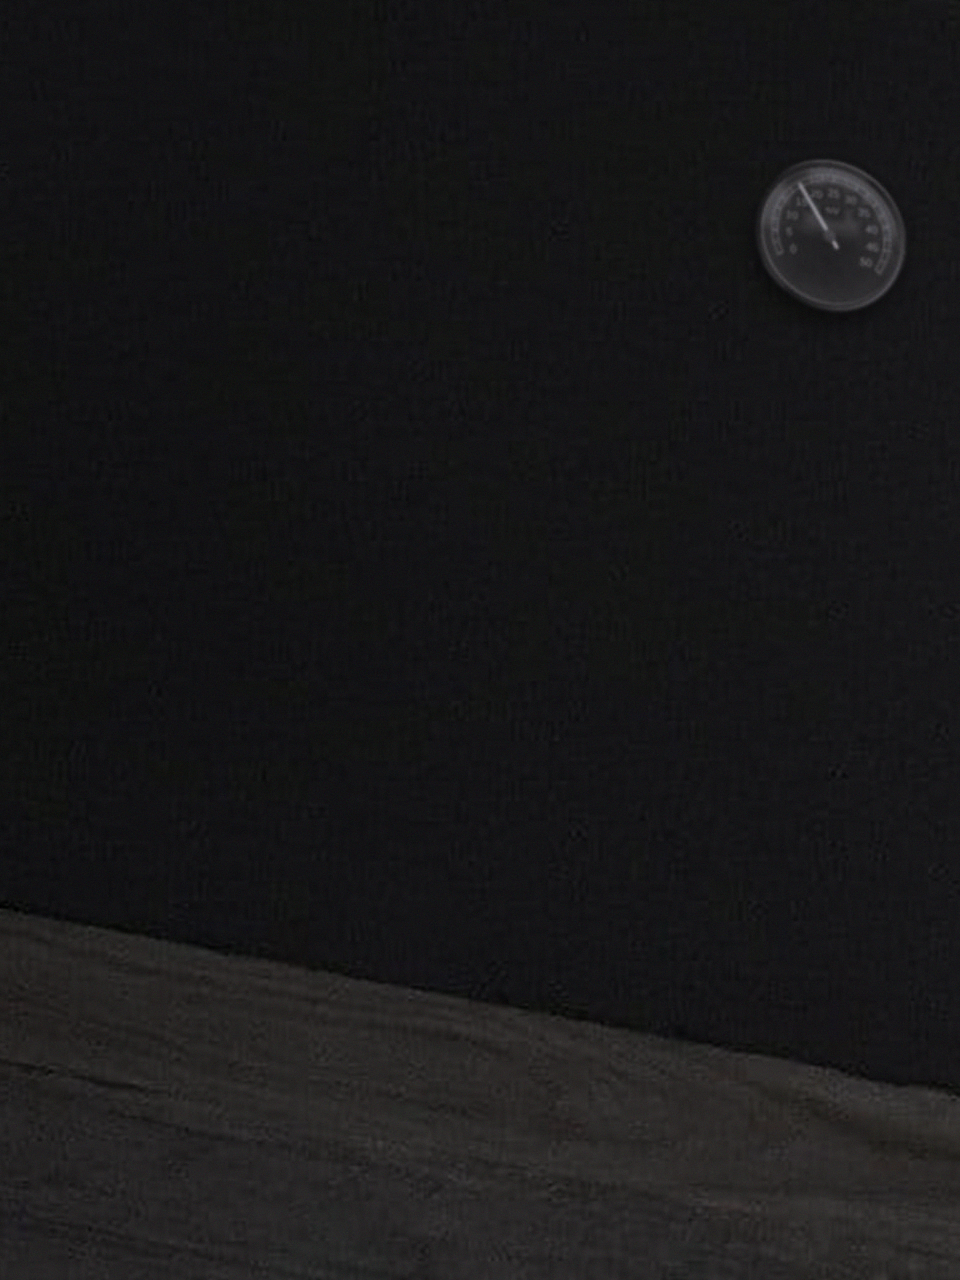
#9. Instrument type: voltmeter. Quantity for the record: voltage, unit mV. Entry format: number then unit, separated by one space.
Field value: 17.5 mV
